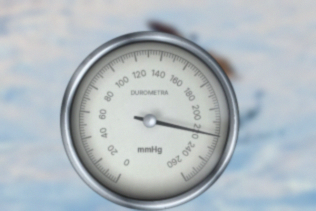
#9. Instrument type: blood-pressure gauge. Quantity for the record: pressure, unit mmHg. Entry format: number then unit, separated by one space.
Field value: 220 mmHg
